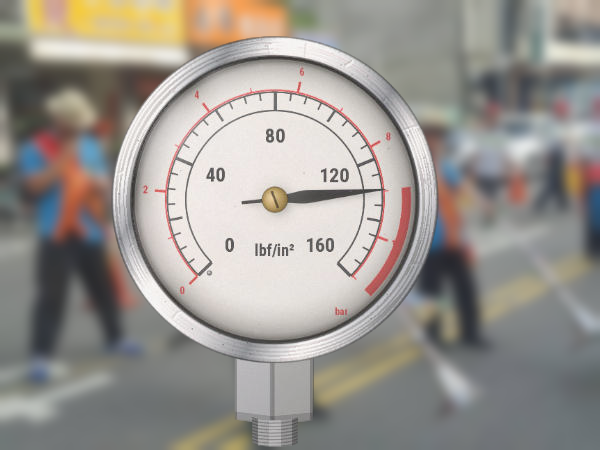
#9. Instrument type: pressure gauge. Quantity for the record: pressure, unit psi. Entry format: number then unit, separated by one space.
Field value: 130 psi
